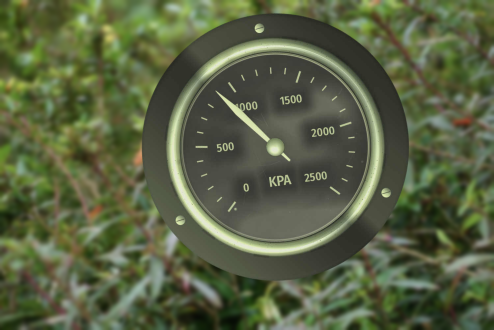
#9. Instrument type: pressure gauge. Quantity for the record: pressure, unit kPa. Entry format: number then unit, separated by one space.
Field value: 900 kPa
